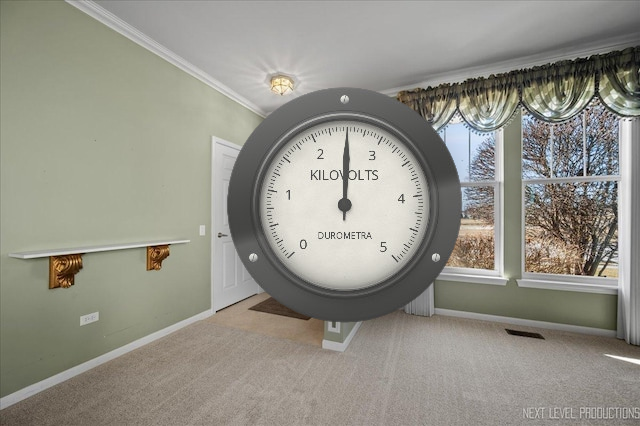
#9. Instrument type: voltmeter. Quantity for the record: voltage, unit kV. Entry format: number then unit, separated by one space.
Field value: 2.5 kV
